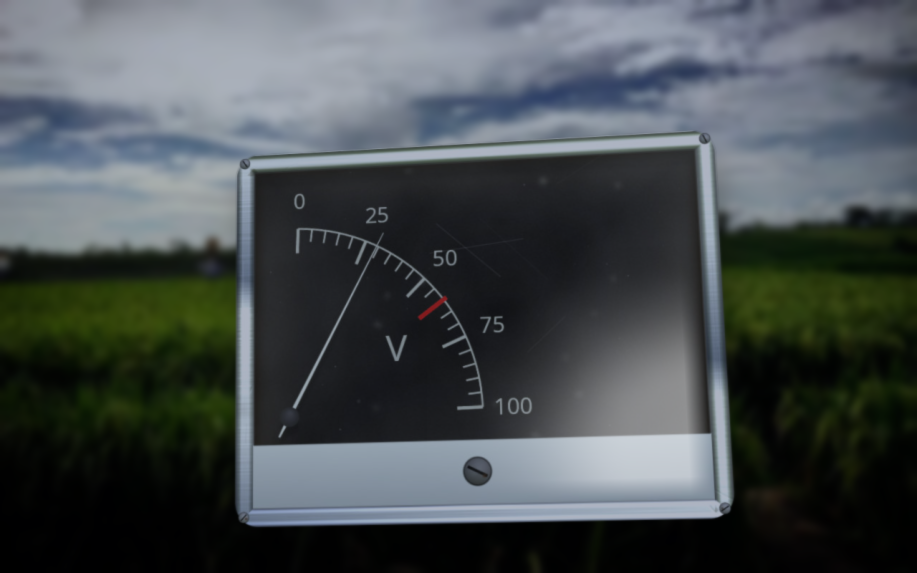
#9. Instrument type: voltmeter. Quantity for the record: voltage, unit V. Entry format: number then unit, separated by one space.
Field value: 30 V
